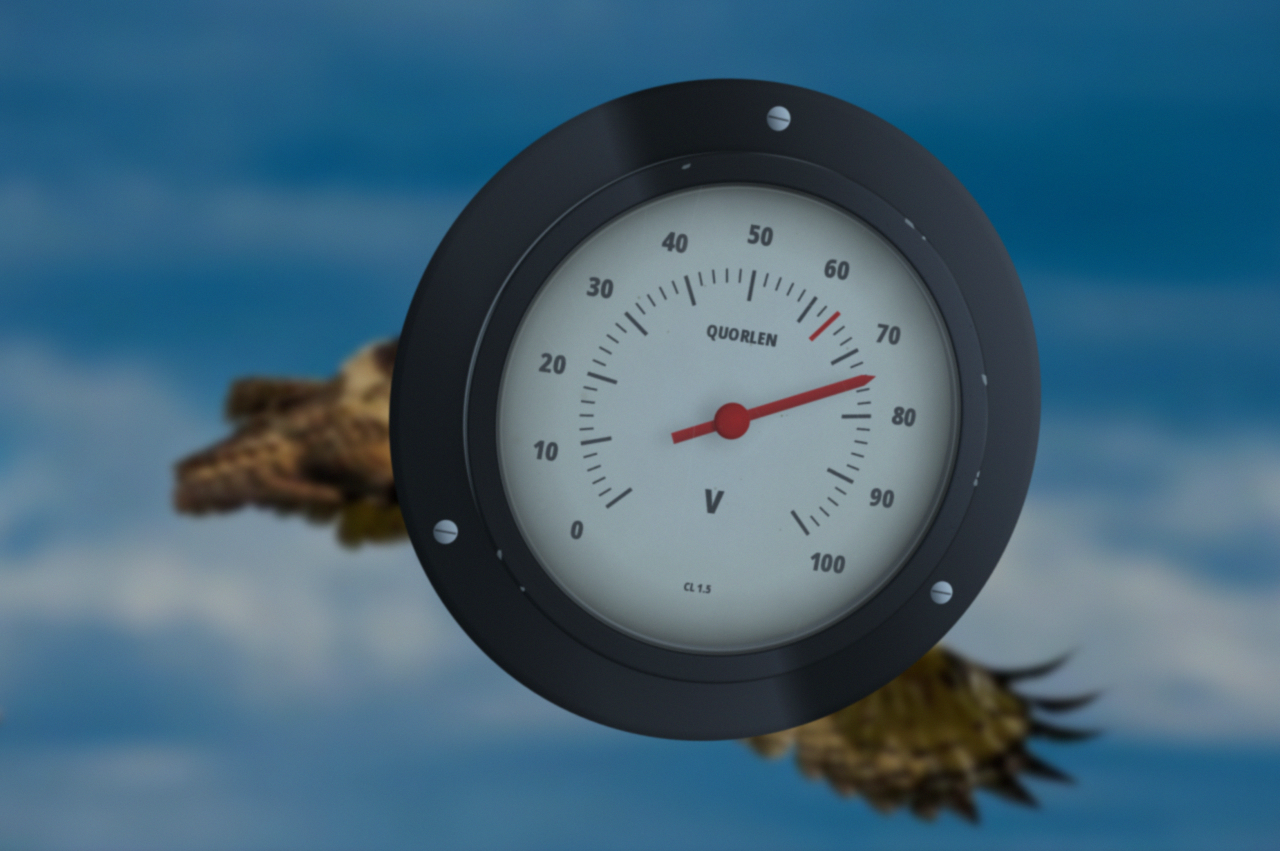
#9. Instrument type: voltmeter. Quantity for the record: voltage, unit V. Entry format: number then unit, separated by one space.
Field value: 74 V
